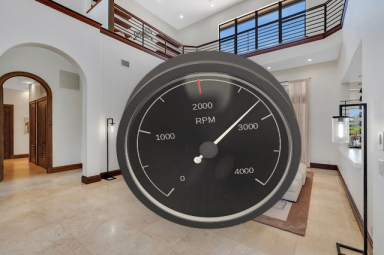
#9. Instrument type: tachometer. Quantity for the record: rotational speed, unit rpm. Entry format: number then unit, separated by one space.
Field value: 2750 rpm
